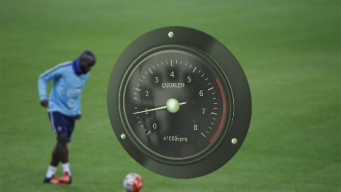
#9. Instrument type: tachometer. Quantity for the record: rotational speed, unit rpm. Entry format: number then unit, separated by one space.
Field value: 1000 rpm
